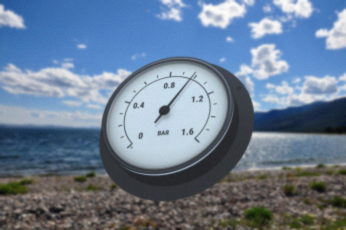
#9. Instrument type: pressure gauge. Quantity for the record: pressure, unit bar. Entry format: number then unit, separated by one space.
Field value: 1 bar
